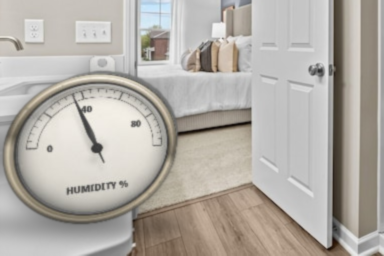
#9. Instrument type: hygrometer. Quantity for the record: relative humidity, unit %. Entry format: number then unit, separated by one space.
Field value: 36 %
